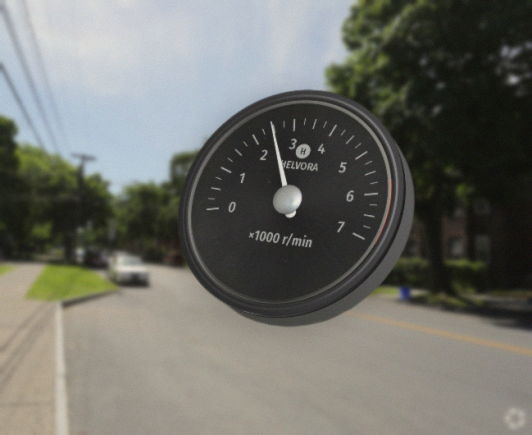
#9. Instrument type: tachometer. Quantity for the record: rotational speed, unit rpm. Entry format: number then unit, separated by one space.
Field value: 2500 rpm
